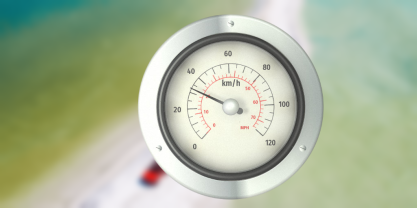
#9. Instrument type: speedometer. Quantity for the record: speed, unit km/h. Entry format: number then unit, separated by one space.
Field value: 32.5 km/h
